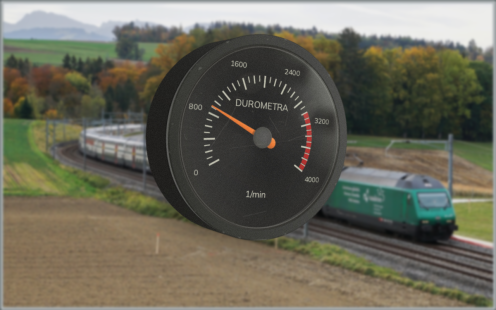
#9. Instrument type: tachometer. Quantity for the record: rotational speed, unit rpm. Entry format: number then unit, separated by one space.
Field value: 900 rpm
